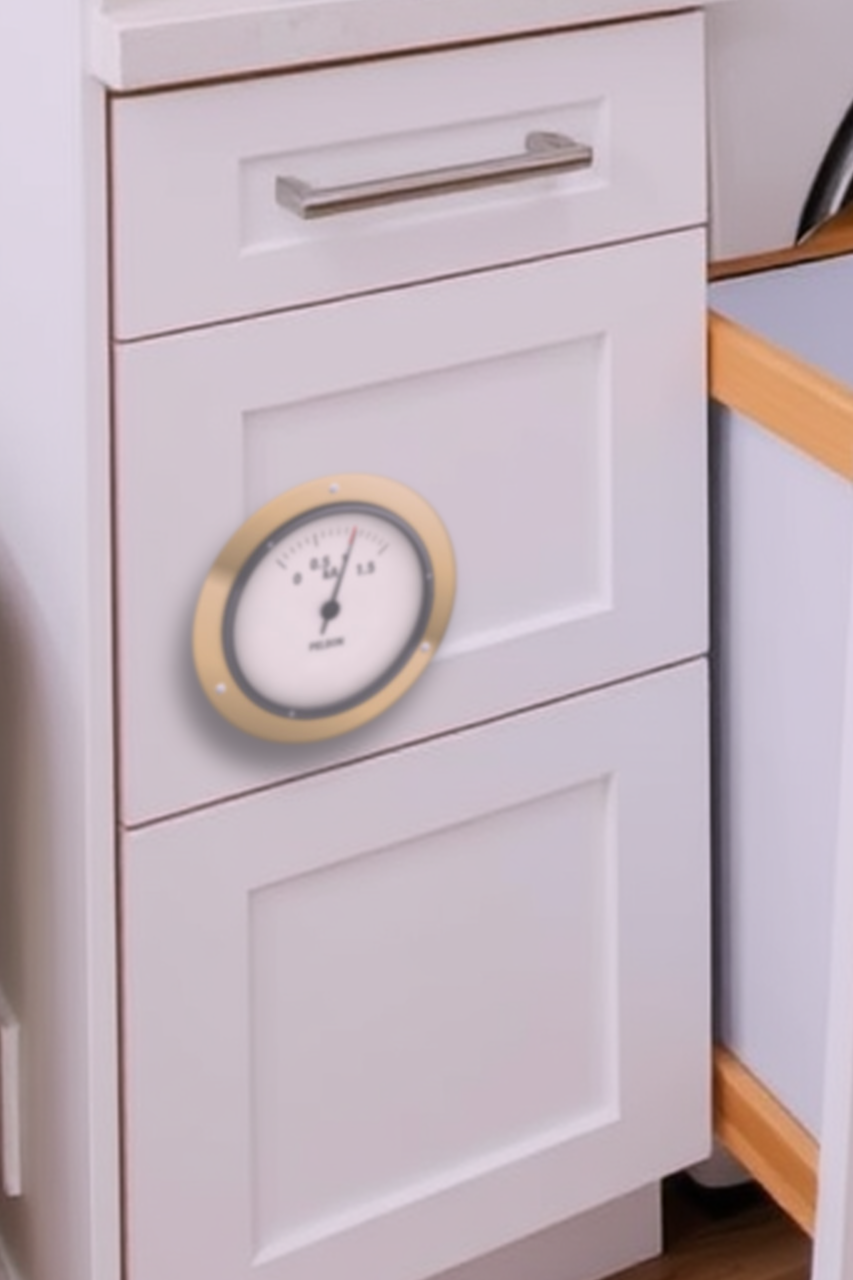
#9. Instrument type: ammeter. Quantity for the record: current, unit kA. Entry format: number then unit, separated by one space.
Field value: 1 kA
